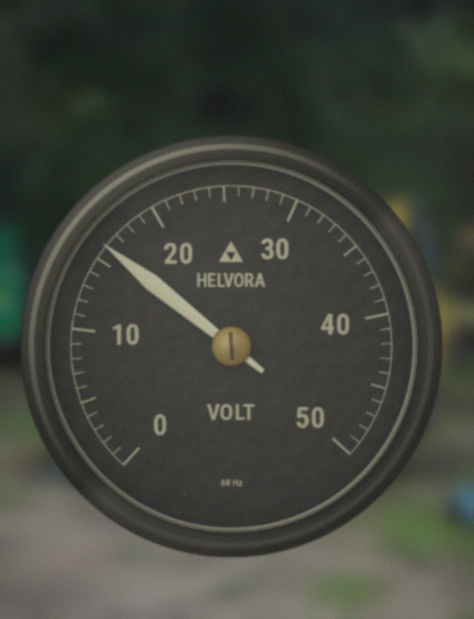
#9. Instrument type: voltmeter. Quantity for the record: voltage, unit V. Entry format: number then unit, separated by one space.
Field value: 16 V
